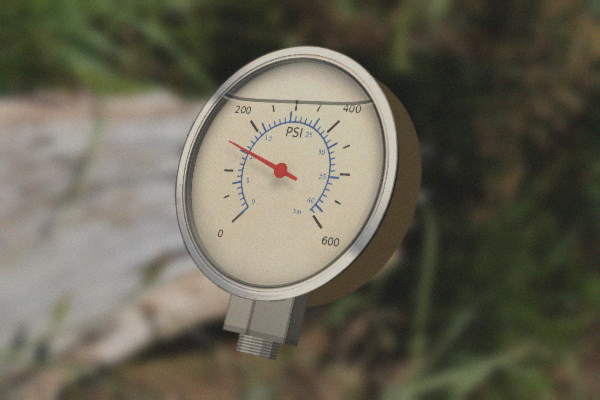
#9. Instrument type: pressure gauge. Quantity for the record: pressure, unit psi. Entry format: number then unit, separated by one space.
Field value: 150 psi
